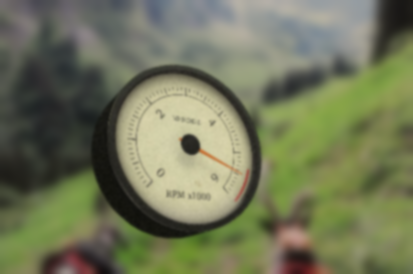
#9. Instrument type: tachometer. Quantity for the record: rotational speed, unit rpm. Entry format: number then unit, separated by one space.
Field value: 5500 rpm
